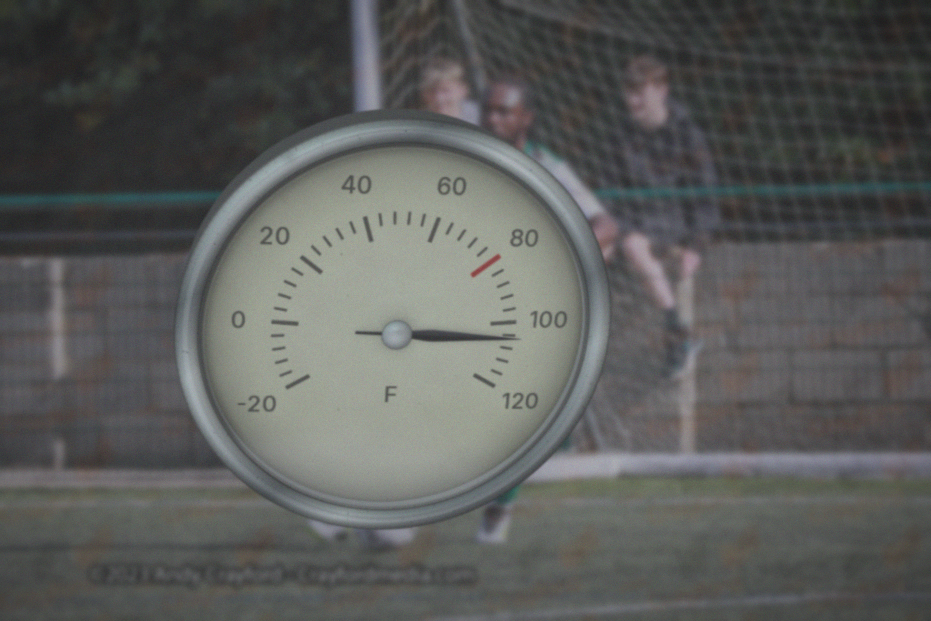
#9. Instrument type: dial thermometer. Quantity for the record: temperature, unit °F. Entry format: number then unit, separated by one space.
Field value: 104 °F
